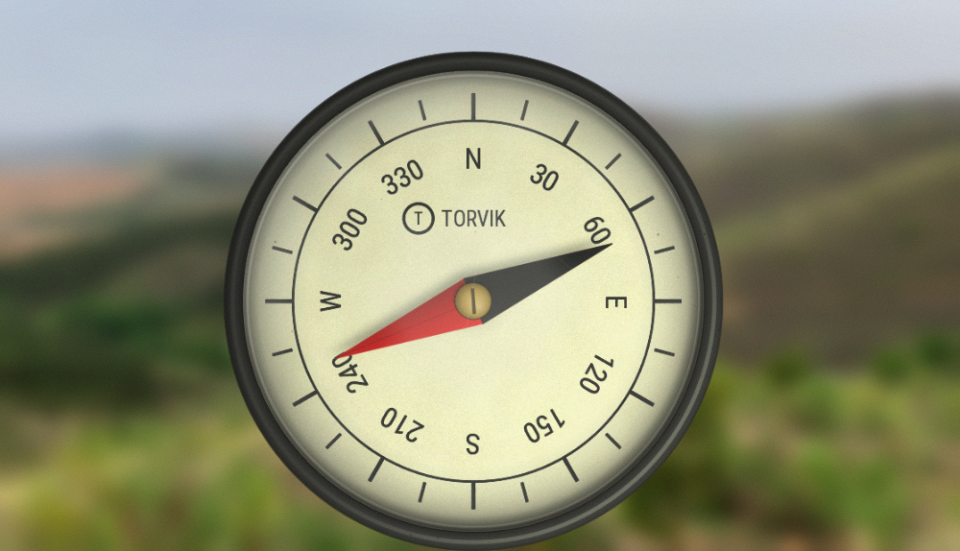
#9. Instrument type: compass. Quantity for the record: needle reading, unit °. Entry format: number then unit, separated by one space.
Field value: 247.5 °
